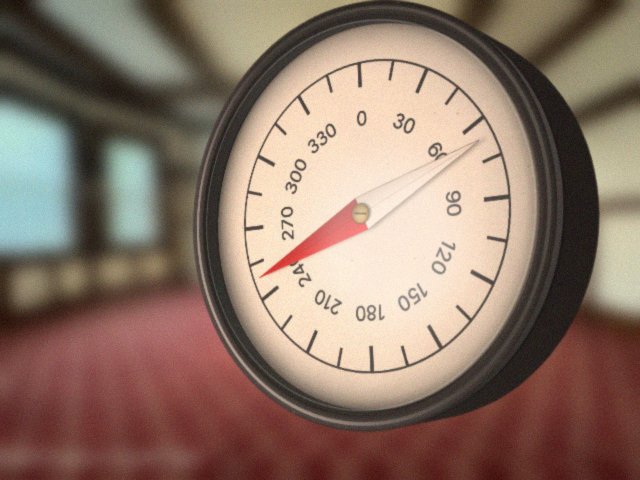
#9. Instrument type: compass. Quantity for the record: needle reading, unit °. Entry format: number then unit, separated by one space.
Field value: 247.5 °
